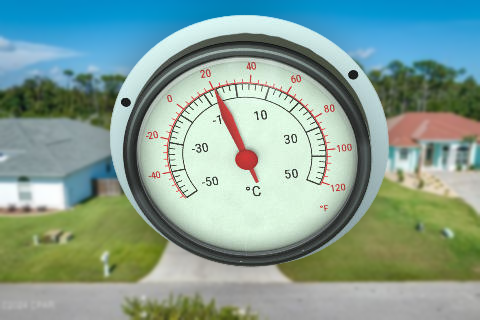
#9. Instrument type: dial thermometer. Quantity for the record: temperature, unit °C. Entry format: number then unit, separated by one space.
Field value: -6 °C
